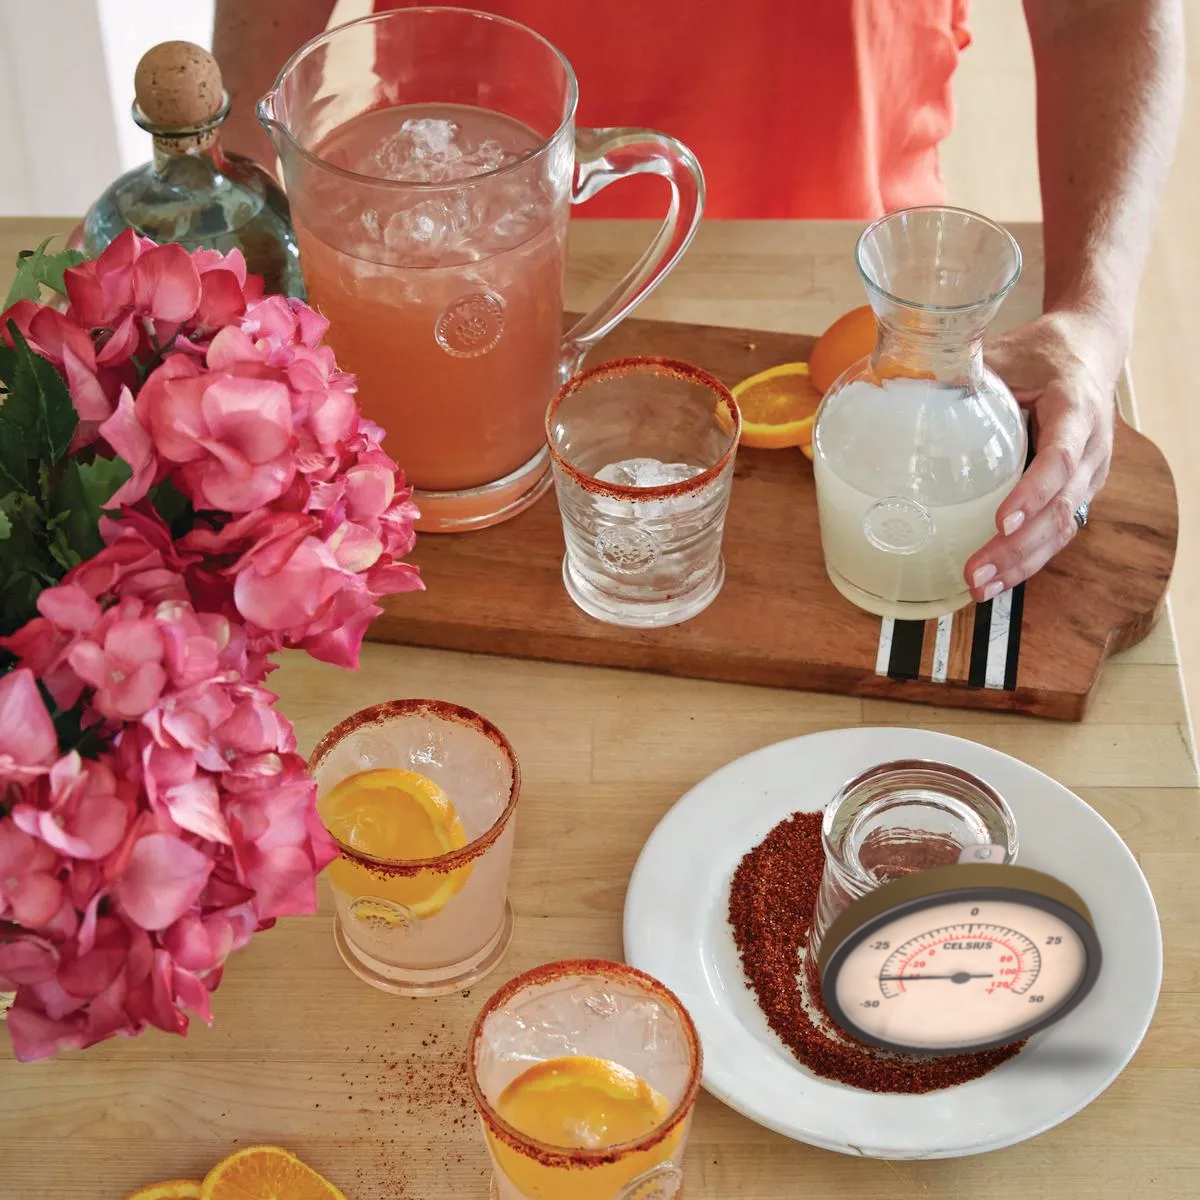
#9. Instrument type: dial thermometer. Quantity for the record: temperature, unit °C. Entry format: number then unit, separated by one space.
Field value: -37.5 °C
